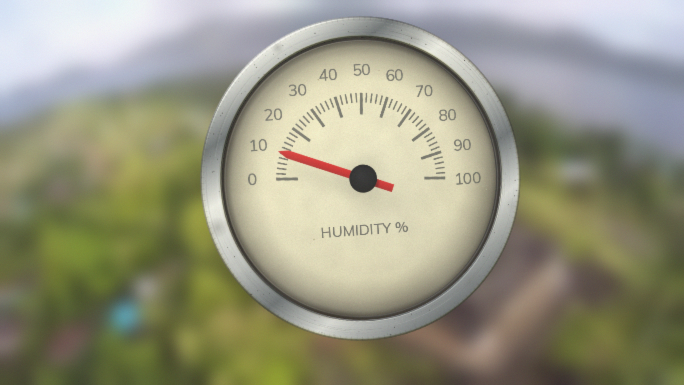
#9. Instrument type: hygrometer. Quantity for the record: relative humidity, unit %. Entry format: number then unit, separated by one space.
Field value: 10 %
